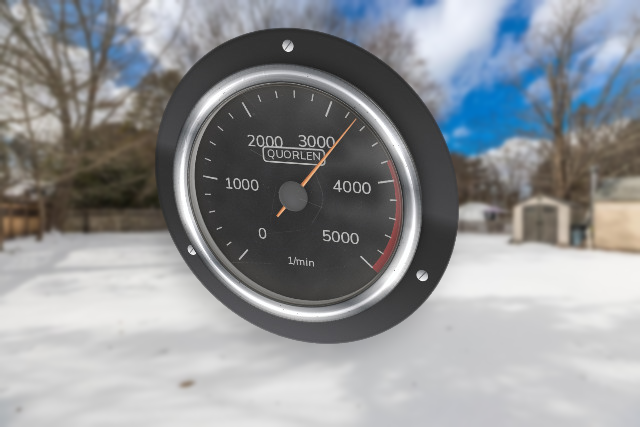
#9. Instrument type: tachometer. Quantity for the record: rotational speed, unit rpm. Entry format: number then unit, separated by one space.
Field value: 3300 rpm
